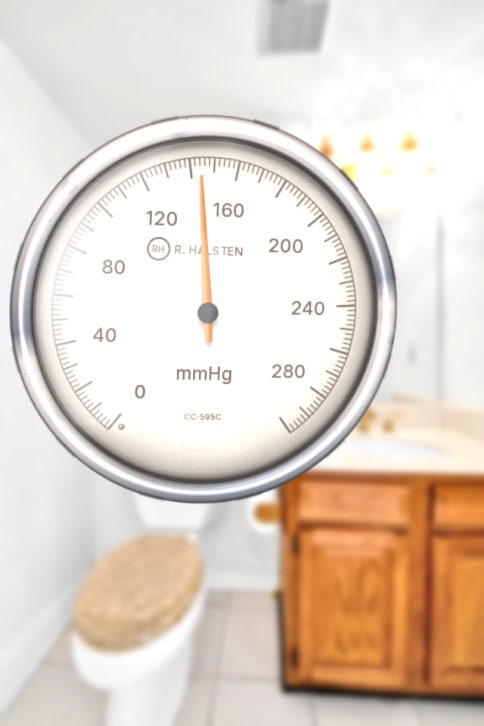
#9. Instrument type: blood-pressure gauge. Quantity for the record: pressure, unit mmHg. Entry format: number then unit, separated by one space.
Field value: 144 mmHg
